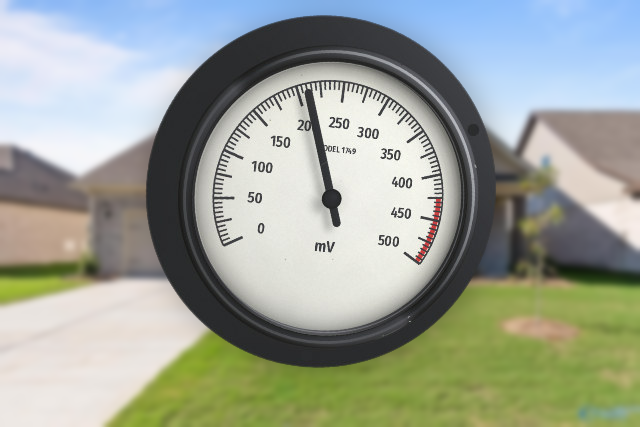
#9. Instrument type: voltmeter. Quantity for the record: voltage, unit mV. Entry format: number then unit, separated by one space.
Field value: 210 mV
